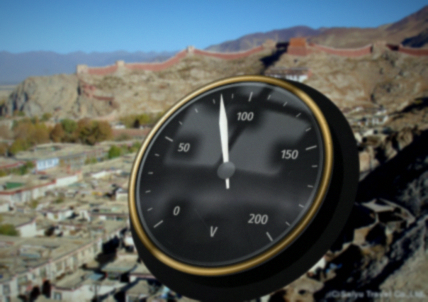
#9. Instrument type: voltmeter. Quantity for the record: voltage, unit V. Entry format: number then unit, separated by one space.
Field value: 85 V
